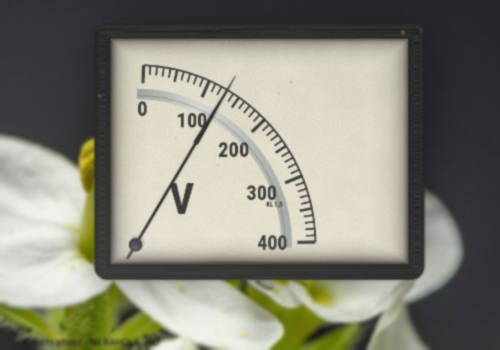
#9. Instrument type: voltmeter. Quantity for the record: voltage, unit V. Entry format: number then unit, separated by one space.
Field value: 130 V
